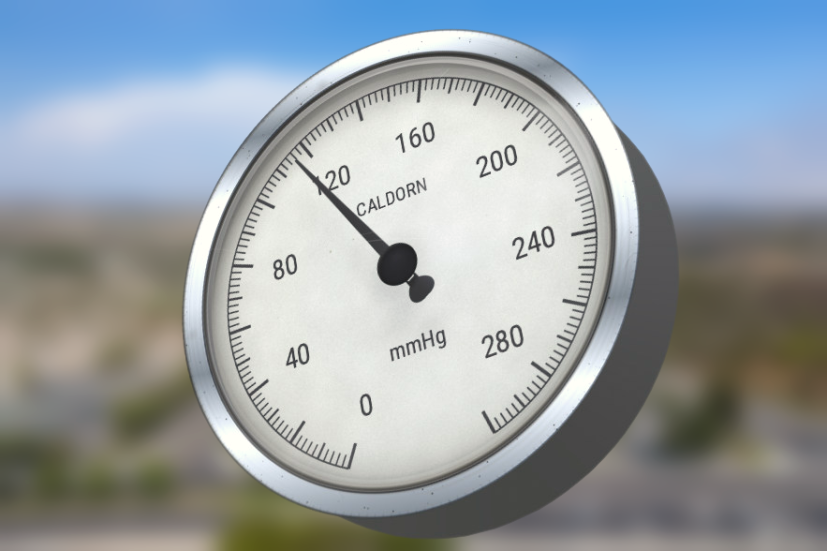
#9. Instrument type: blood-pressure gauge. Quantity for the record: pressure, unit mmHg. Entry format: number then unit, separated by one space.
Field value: 116 mmHg
